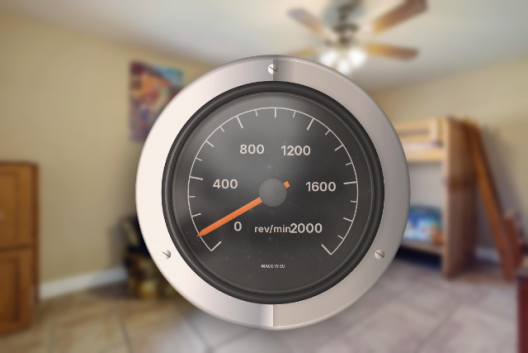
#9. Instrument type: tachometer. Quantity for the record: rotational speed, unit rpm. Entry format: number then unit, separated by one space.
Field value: 100 rpm
